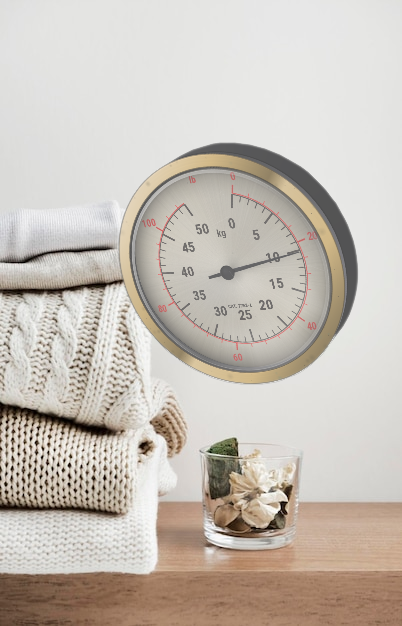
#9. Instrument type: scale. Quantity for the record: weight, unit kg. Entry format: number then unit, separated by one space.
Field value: 10 kg
